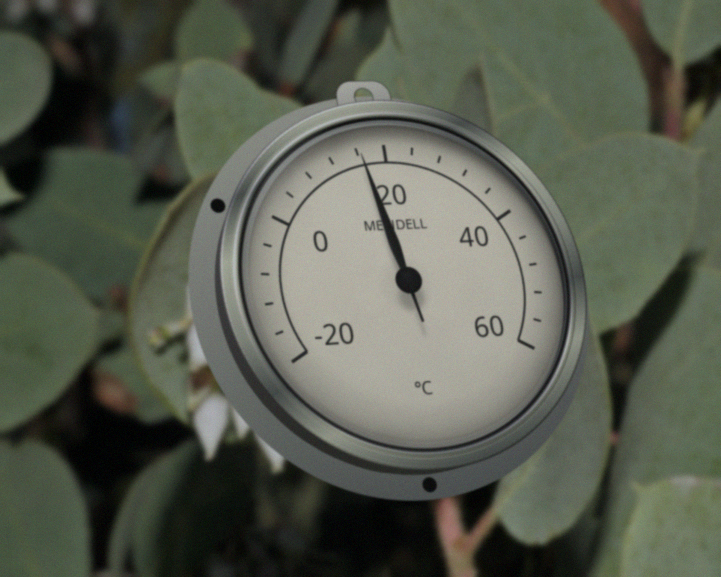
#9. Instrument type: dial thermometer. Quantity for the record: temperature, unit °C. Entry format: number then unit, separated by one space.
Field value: 16 °C
